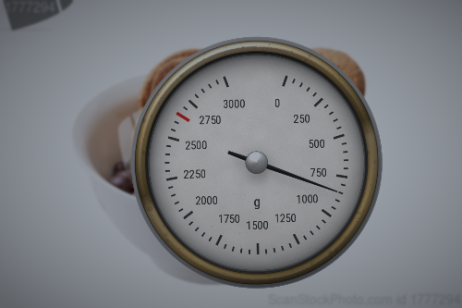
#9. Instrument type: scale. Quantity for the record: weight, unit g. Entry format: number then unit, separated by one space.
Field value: 850 g
